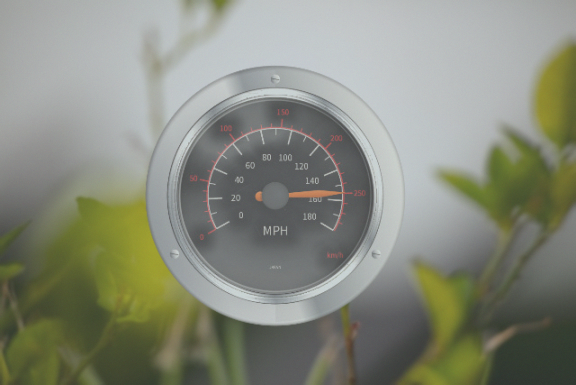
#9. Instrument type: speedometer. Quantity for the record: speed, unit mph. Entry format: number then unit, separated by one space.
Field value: 155 mph
